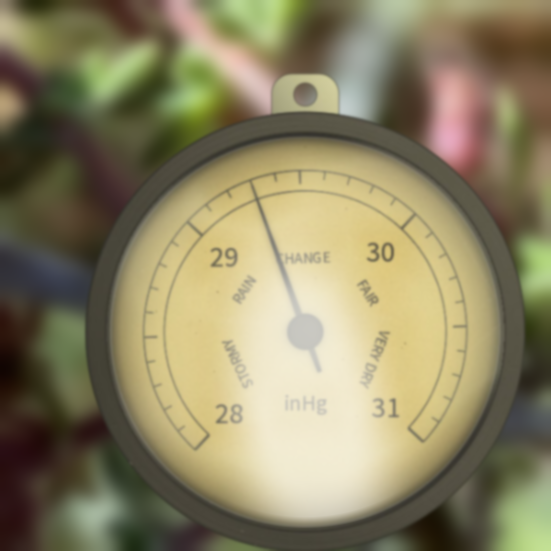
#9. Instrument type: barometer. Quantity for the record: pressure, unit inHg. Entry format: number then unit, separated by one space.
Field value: 29.3 inHg
